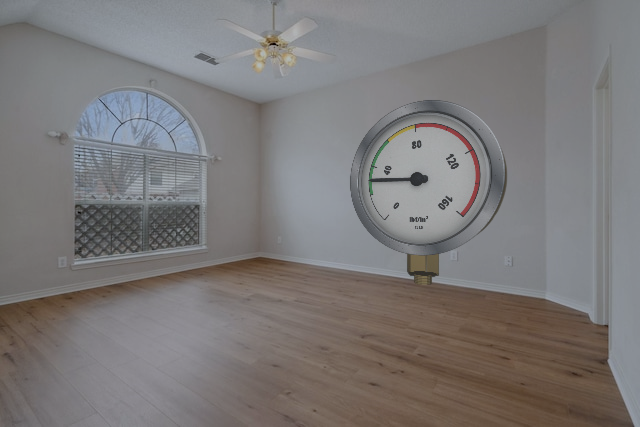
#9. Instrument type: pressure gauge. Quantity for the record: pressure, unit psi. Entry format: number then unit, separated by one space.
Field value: 30 psi
